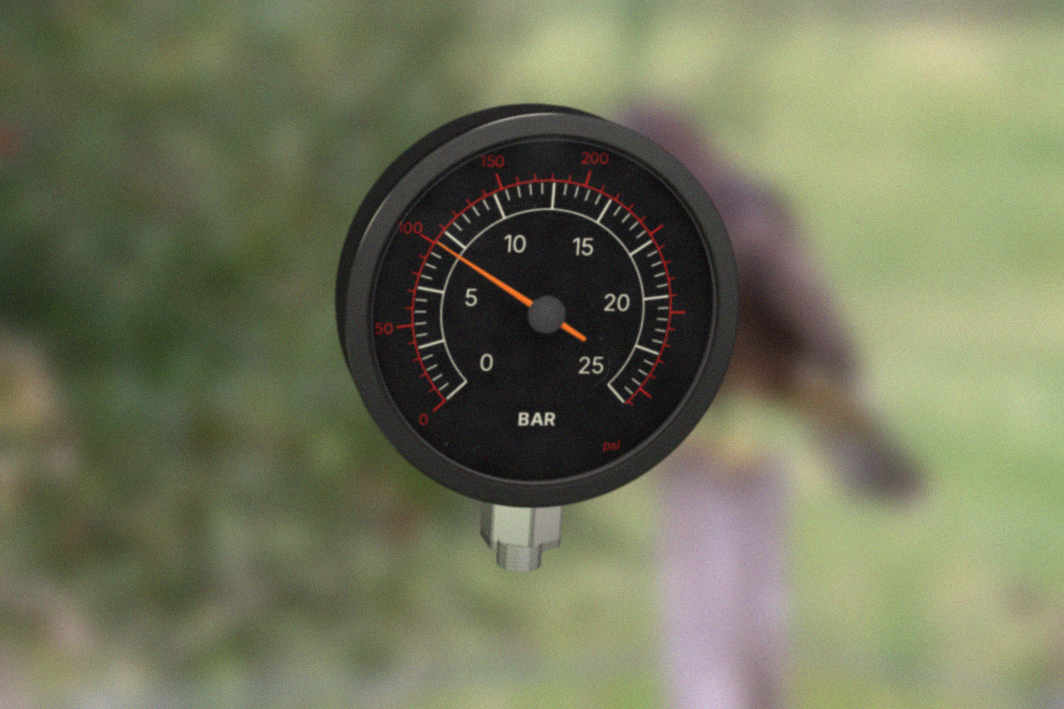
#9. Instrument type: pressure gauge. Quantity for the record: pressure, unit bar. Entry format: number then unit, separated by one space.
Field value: 7 bar
